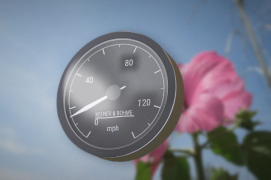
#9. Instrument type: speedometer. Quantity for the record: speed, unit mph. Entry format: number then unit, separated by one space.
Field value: 15 mph
